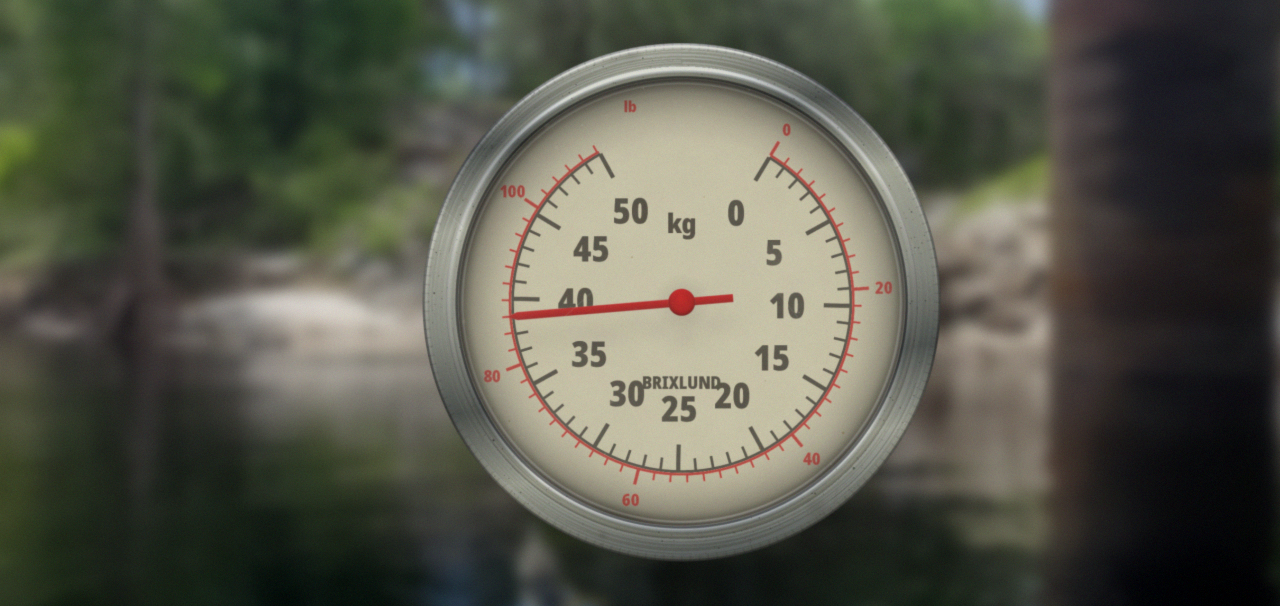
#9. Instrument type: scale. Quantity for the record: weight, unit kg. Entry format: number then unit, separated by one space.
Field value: 39 kg
